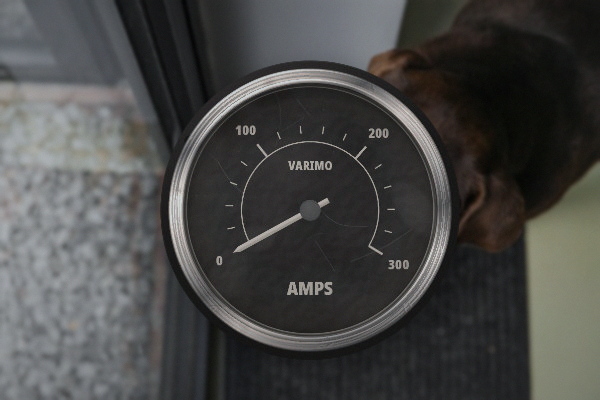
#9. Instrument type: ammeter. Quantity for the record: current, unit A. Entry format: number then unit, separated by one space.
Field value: 0 A
